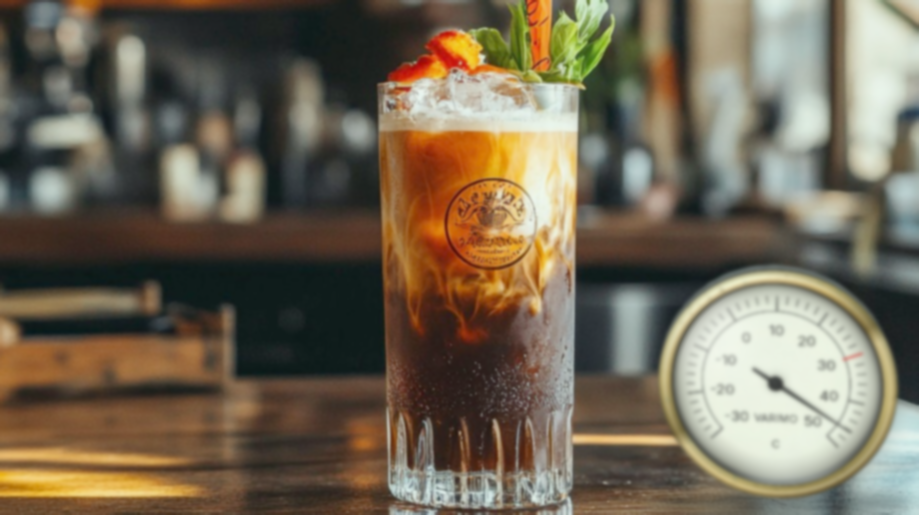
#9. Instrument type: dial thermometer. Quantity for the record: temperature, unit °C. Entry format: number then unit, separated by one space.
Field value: 46 °C
